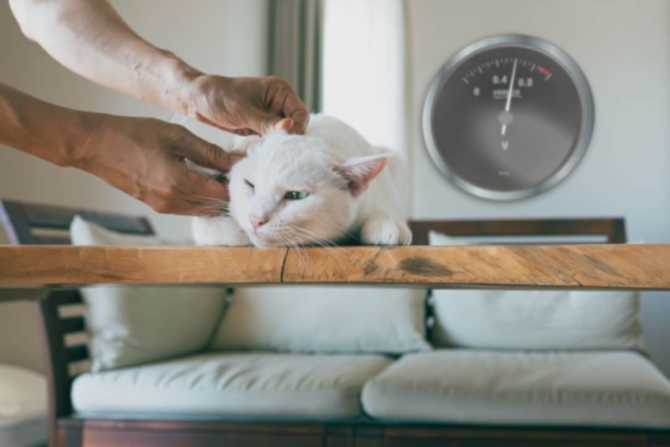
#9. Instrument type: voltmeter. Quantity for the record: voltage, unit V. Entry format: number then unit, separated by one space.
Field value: 0.6 V
